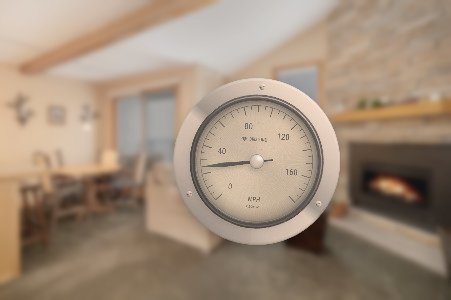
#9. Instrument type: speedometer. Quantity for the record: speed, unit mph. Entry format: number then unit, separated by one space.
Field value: 25 mph
